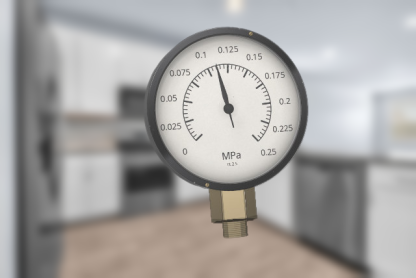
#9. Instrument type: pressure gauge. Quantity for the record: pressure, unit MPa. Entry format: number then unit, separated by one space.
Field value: 0.11 MPa
